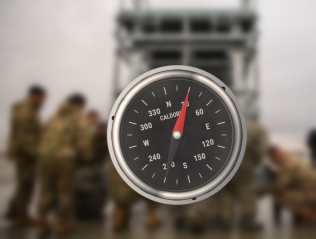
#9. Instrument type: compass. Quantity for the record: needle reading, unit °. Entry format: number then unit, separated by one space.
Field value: 30 °
